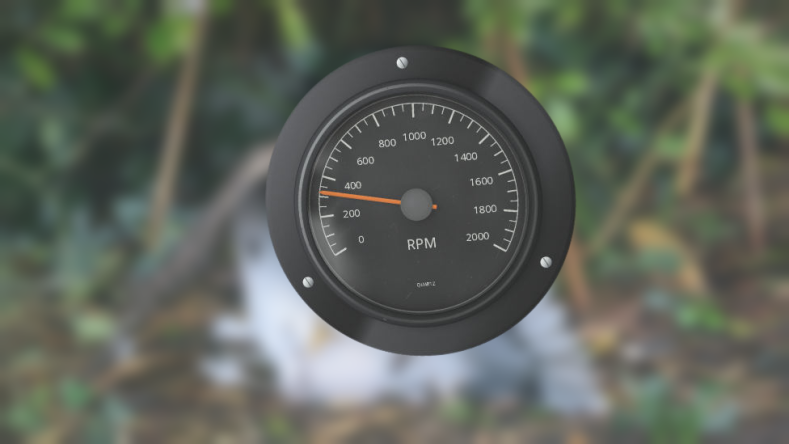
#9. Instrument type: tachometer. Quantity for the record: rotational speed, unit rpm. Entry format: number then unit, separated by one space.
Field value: 325 rpm
